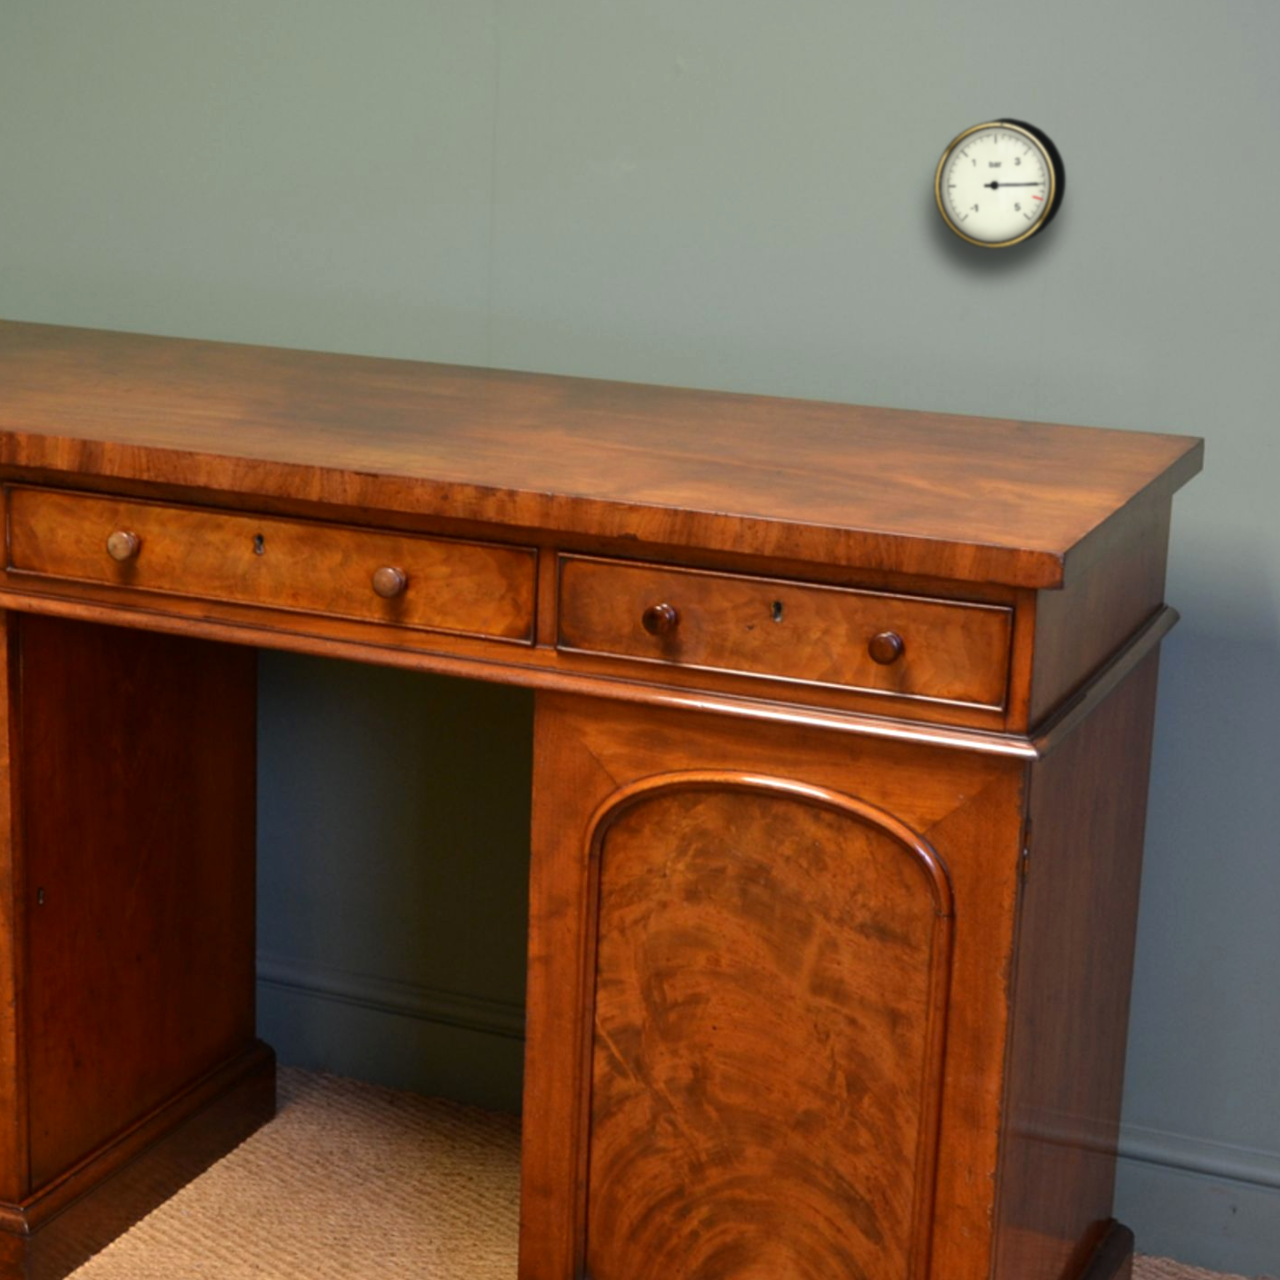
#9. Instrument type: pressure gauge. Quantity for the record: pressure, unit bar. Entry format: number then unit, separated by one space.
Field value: 4 bar
